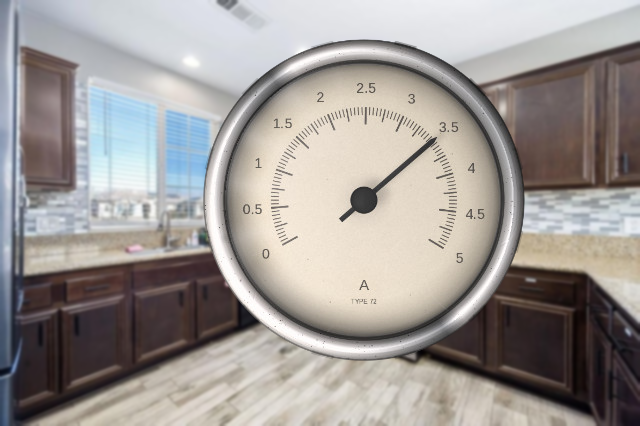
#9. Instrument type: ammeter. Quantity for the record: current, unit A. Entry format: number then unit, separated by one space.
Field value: 3.5 A
